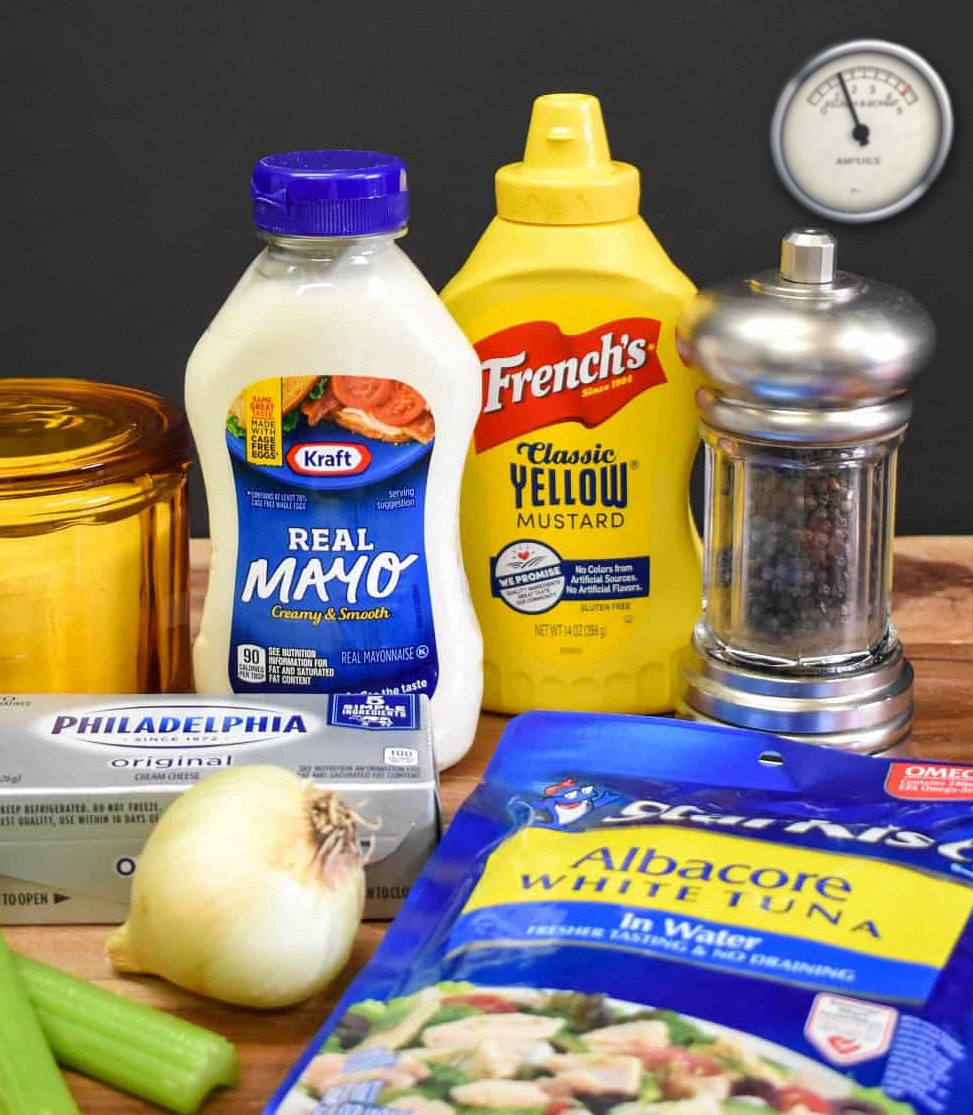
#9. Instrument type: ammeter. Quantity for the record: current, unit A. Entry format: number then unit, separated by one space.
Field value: 1.5 A
